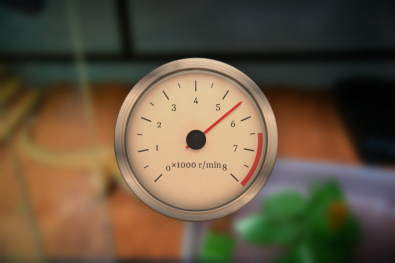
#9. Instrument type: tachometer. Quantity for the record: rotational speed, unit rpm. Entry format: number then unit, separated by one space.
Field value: 5500 rpm
